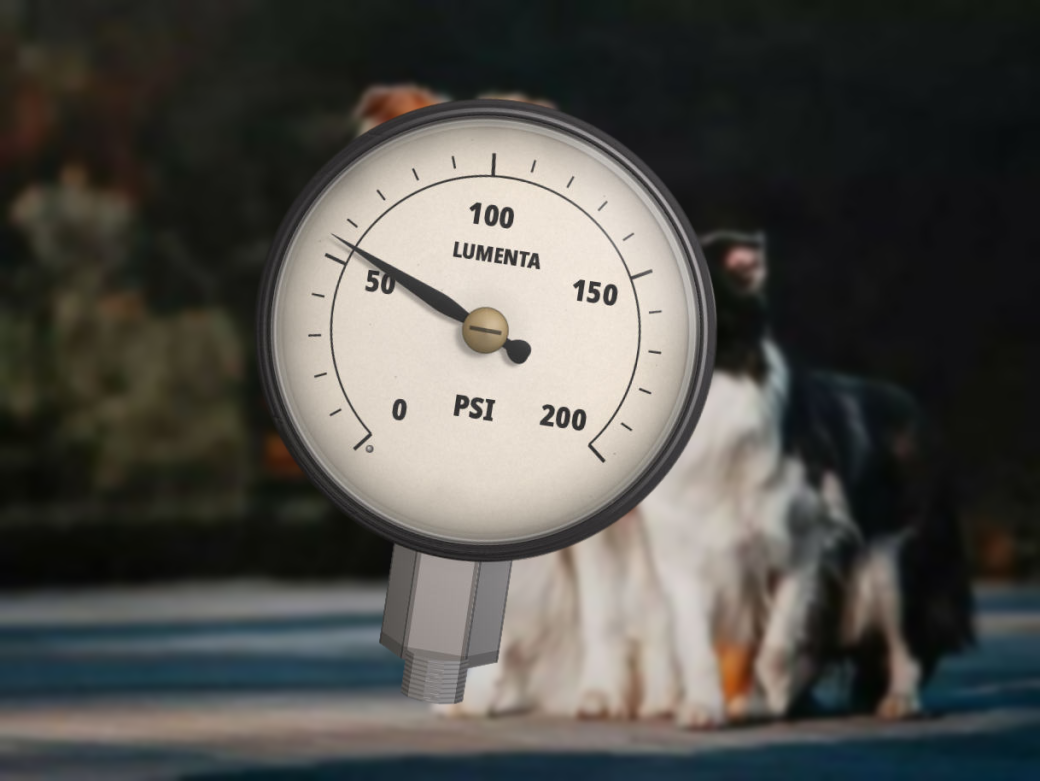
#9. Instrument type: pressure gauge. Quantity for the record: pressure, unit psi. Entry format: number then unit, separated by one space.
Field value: 55 psi
